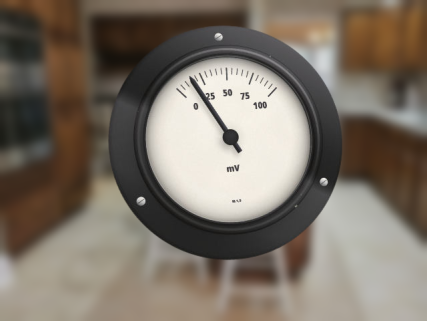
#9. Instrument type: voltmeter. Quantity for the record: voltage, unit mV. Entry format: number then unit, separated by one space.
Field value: 15 mV
